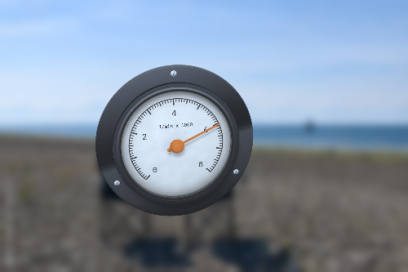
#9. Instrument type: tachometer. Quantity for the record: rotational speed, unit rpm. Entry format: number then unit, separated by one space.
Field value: 6000 rpm
